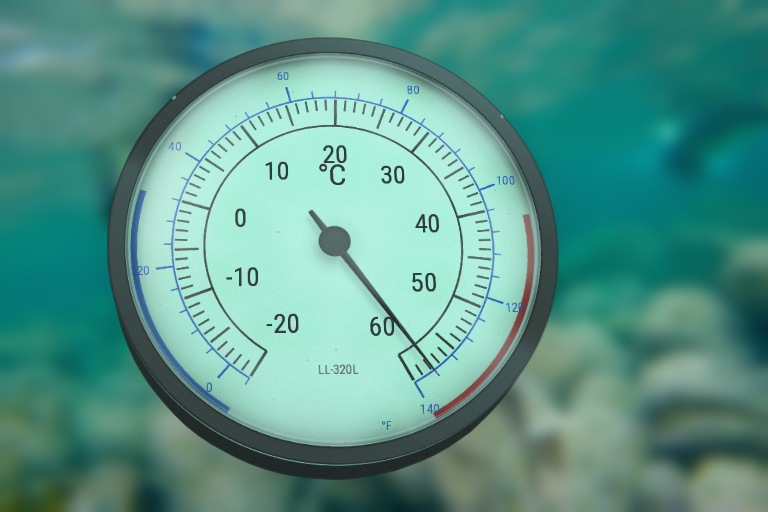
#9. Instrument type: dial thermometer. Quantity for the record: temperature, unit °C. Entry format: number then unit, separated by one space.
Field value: 58 °C
